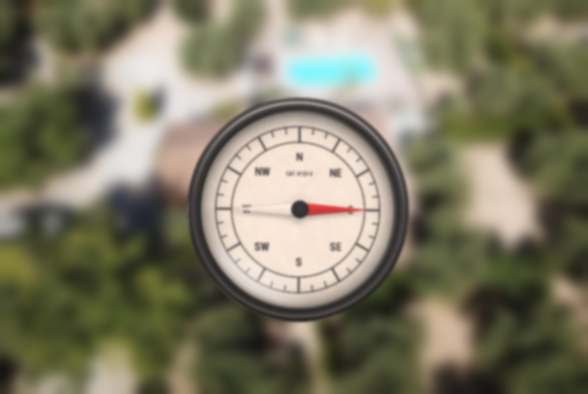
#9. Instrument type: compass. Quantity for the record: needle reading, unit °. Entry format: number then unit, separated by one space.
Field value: 90 °
